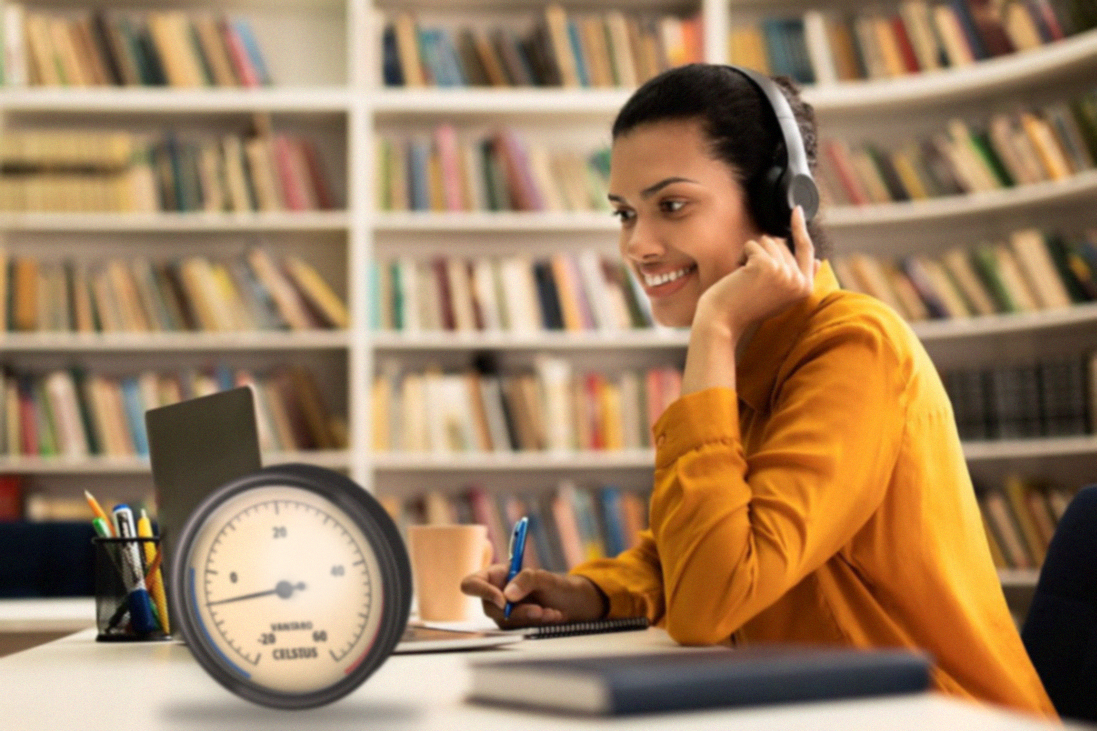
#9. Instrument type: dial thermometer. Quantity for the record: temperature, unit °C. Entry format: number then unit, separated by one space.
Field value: -6 °C
